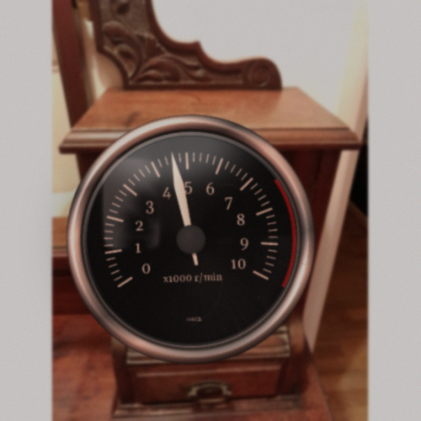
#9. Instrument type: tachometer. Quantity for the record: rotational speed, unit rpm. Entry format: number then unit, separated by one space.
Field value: 4600 rpm
